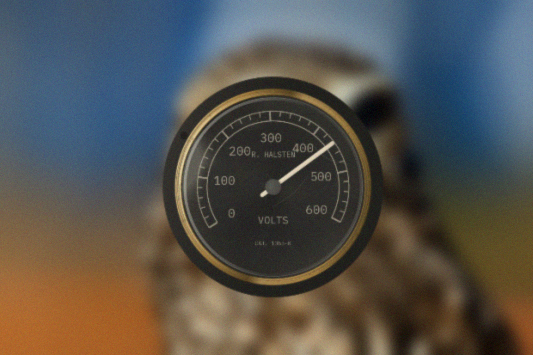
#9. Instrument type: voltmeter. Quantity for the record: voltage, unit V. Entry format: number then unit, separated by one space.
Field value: 440 V
